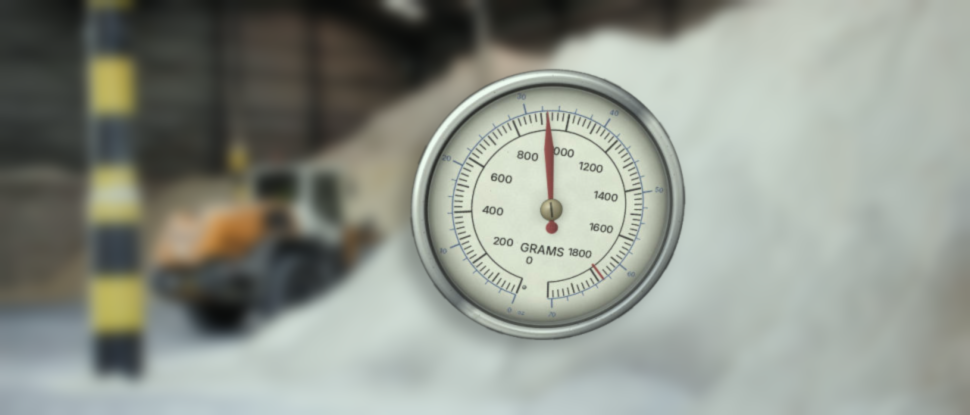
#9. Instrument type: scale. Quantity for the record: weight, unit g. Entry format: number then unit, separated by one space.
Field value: 920 g
